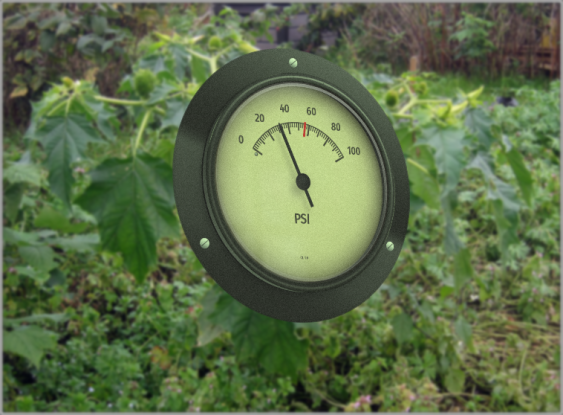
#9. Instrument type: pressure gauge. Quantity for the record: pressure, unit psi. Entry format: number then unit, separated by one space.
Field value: 30 psi
